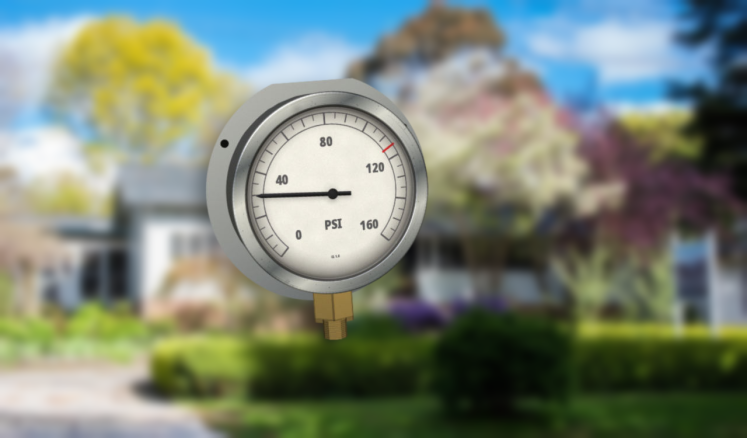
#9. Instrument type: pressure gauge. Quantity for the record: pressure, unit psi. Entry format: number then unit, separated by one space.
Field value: 30 psi
